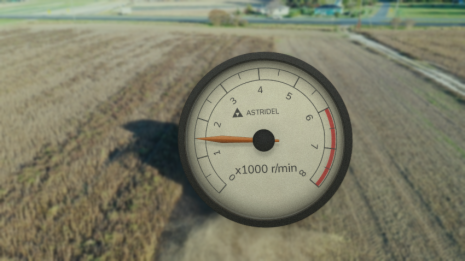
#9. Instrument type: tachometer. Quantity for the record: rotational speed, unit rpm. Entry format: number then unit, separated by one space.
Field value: 1500 rpm
